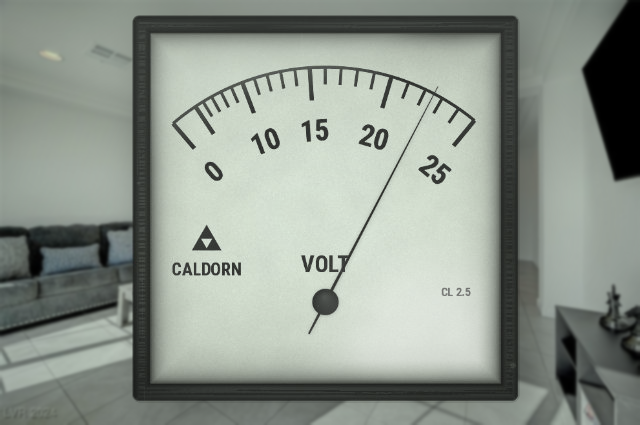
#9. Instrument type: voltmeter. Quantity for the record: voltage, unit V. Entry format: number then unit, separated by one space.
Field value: 22.5 V
